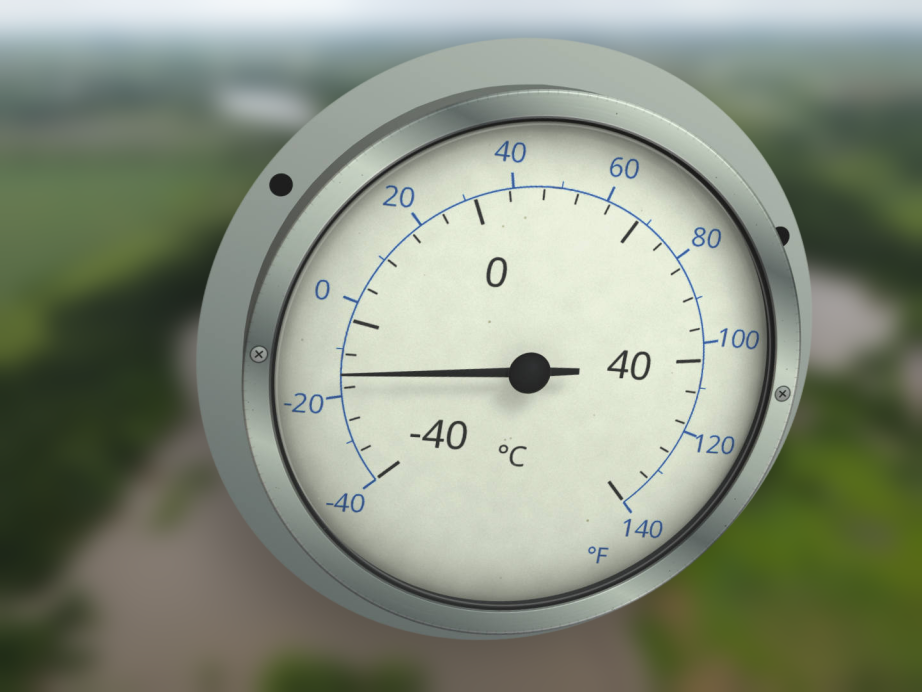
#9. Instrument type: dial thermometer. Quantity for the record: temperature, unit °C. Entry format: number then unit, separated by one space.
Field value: -26 °C
